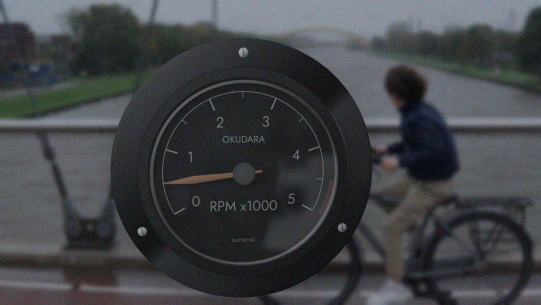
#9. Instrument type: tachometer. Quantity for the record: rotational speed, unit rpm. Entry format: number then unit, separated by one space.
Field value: 500 rpm
